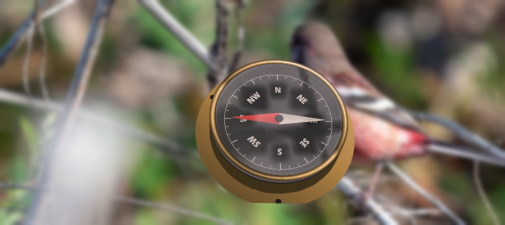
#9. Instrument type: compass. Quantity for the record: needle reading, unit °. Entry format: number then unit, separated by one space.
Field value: 270 °
